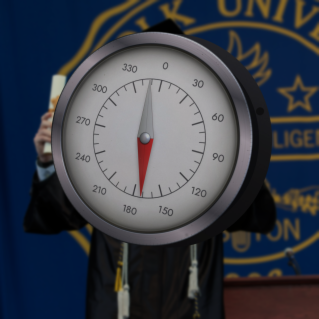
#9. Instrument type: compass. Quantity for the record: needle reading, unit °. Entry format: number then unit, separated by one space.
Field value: 170 °
